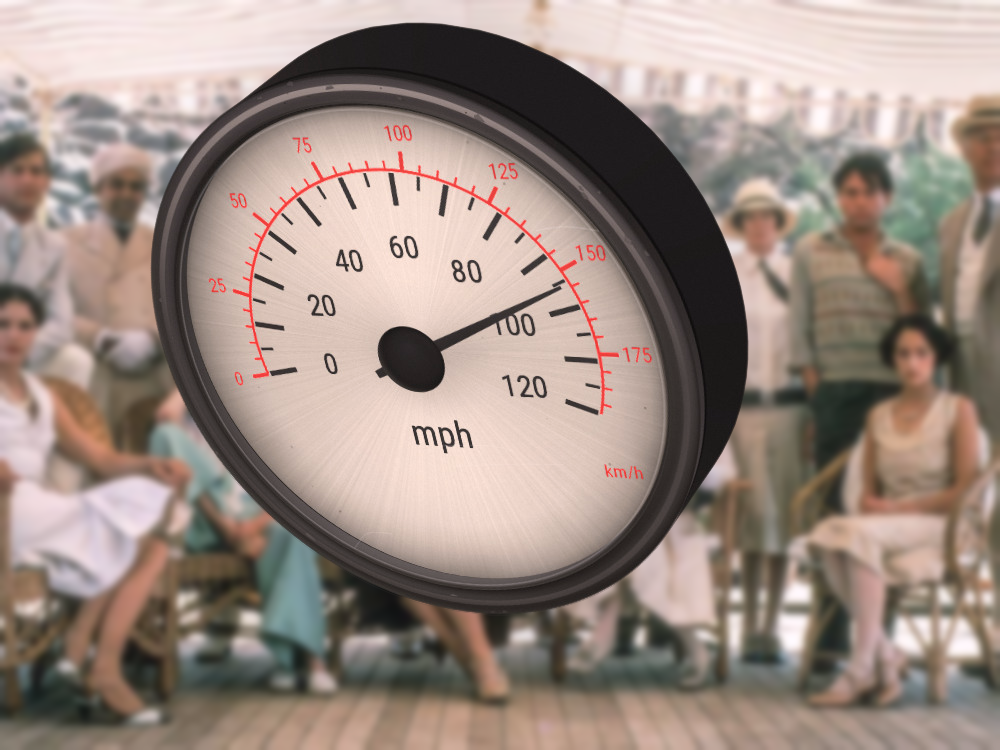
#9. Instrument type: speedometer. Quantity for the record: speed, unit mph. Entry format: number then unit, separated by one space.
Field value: 95 mph
